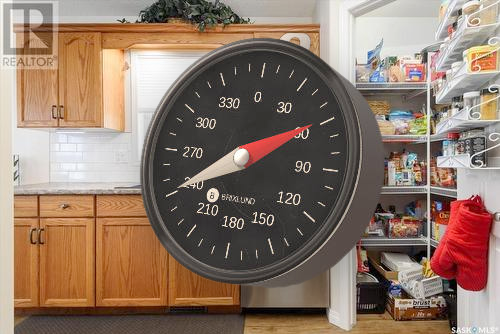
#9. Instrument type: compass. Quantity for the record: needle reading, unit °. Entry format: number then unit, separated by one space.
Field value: 60 °
